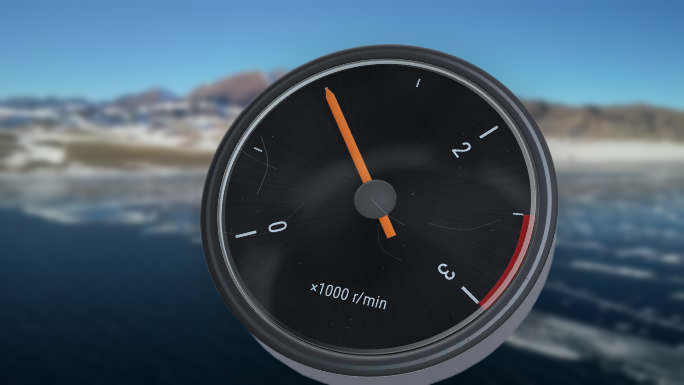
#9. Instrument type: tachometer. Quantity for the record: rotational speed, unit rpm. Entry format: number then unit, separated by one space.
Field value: 1000 rpm
